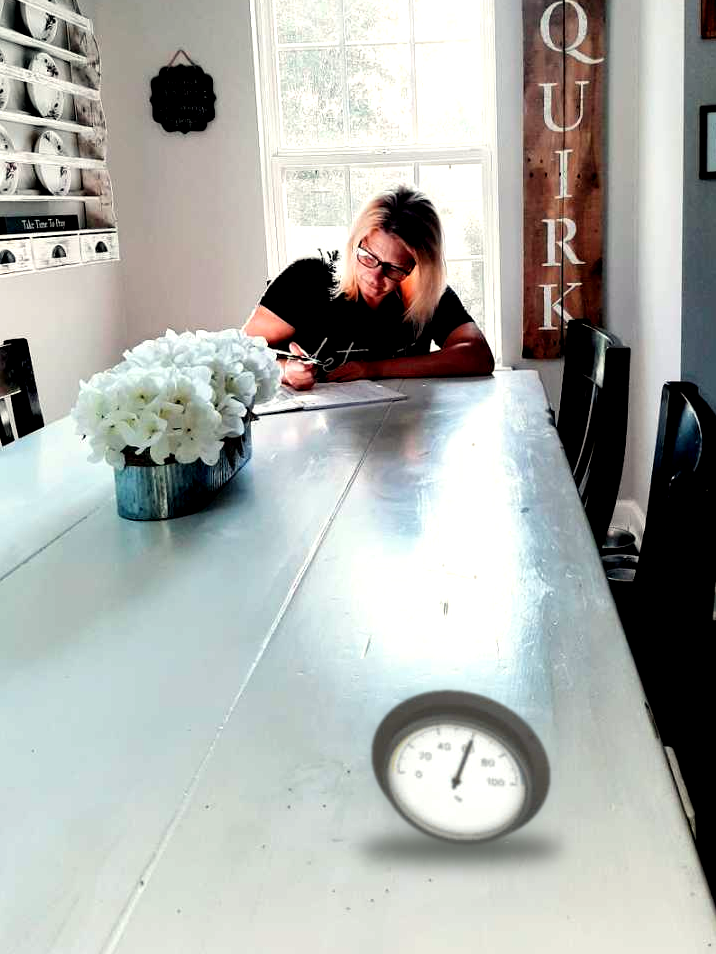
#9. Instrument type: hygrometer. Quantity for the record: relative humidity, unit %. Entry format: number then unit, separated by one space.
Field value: 60 %
